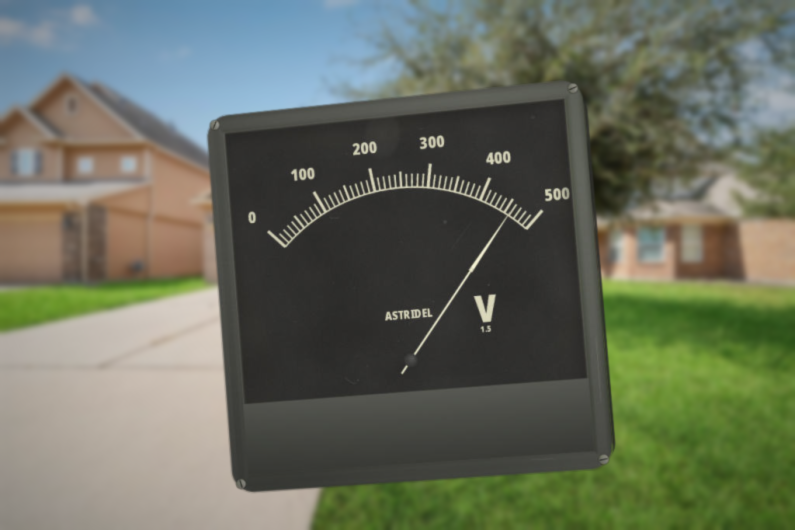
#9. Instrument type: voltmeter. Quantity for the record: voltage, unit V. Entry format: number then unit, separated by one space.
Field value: 460 V
